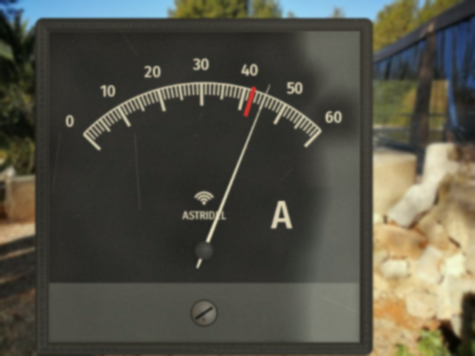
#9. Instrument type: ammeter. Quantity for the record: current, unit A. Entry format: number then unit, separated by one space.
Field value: 45 A
